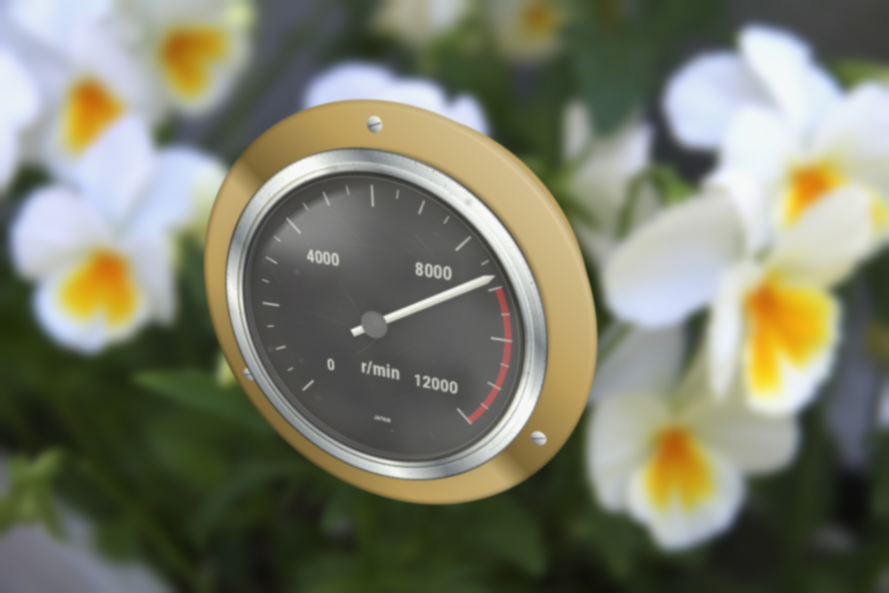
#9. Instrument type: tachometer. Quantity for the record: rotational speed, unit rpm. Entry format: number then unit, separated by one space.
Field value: 8750 rpm
